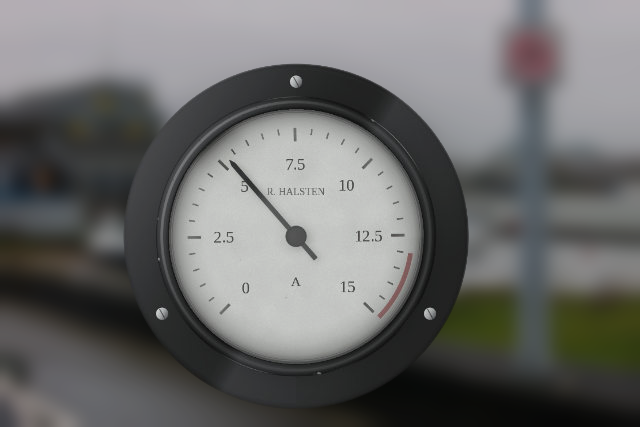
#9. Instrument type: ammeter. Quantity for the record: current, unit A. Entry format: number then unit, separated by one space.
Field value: 5.25 A
